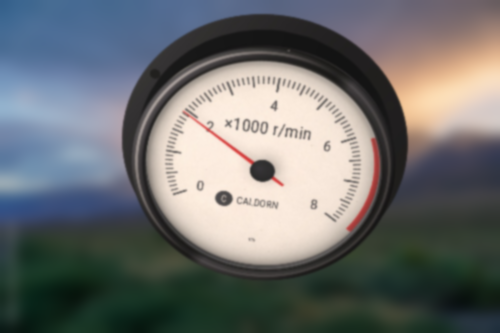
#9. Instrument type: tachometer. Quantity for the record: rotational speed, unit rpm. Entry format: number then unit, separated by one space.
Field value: 2000 rpm
